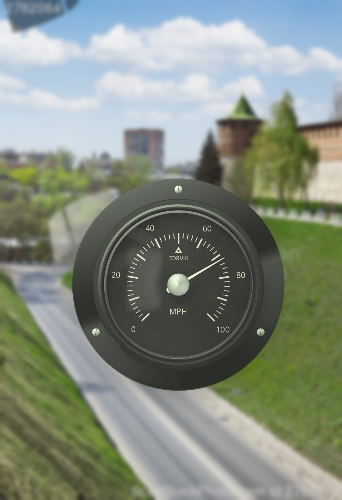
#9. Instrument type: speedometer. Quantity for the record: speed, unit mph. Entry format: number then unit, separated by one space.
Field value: 72 mph
